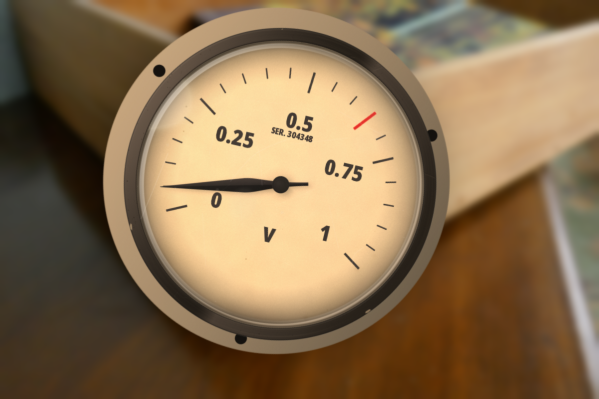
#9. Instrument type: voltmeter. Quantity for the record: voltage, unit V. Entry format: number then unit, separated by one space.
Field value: 0.05 V
